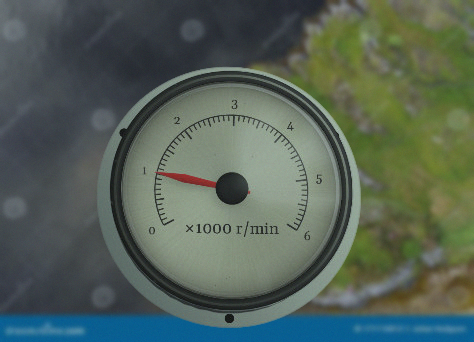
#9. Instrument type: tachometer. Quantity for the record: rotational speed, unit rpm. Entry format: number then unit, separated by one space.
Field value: 1000 rpm
